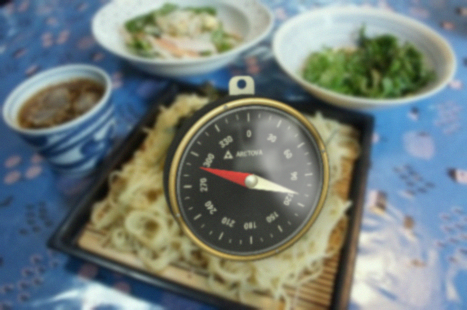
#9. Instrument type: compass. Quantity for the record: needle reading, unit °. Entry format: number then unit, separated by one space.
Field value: 290 °
